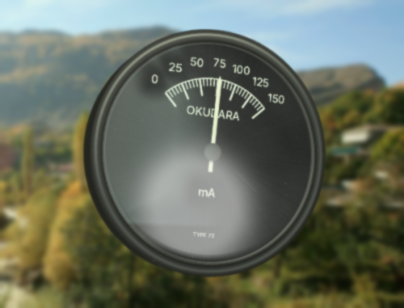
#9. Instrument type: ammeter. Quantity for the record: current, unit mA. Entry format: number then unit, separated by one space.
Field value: 75 mA
